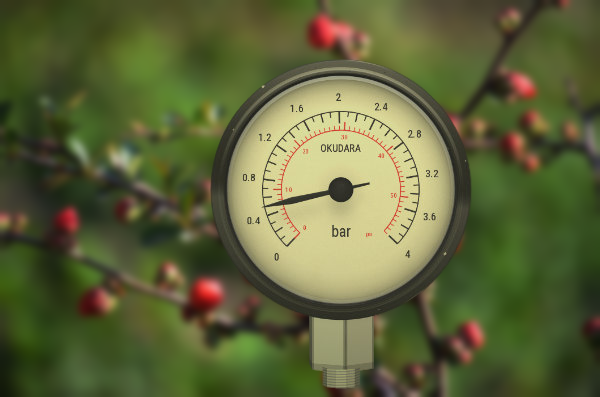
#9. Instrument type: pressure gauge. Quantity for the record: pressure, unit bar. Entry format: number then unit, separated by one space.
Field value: 0.5 bar
